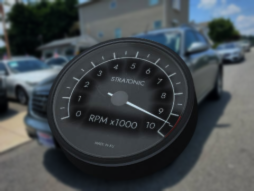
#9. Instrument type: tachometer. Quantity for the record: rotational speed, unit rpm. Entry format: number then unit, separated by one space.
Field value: 9500 rpm
